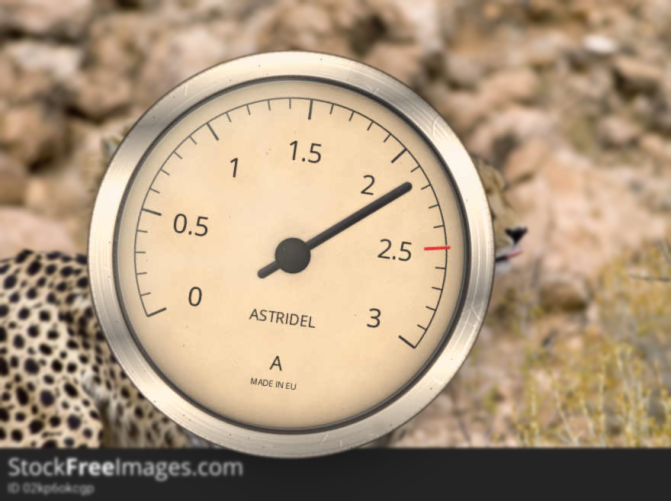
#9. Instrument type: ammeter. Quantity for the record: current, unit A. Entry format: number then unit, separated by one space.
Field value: 2.15 A
